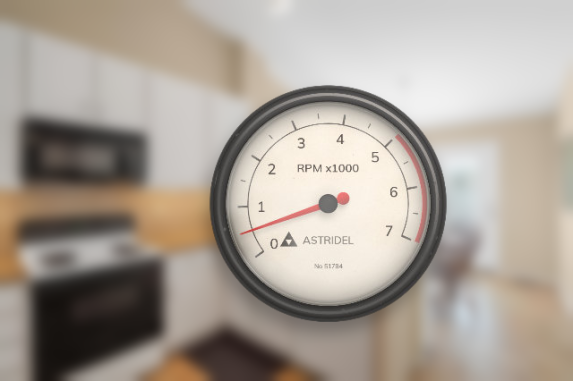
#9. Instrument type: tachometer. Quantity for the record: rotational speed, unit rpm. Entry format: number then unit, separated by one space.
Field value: 500 rpm
